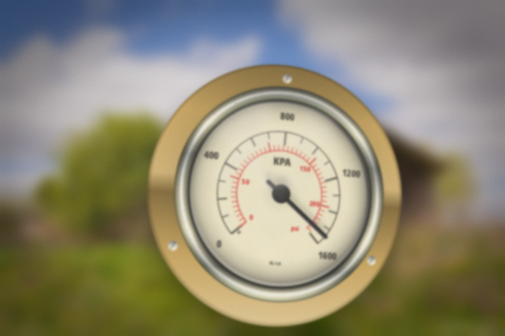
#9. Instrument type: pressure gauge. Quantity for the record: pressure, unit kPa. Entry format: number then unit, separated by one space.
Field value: 1550 kPa
